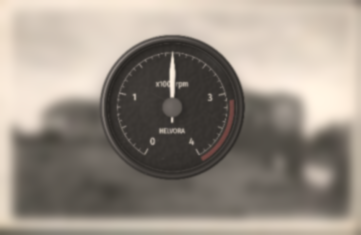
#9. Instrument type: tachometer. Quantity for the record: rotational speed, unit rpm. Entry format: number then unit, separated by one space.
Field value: 2000 rpm
